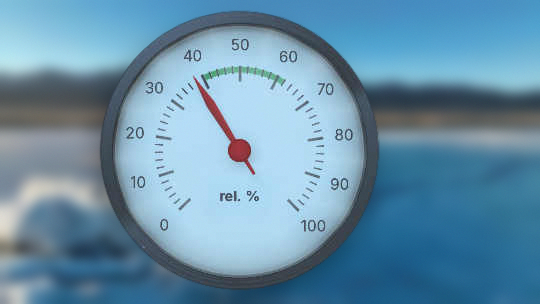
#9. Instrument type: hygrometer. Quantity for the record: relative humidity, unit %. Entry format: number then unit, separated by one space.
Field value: 38 %
